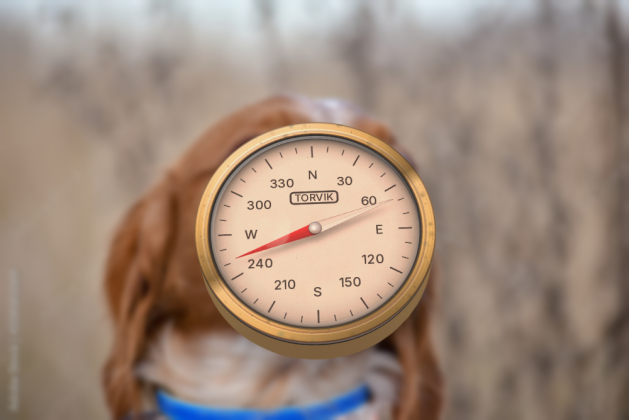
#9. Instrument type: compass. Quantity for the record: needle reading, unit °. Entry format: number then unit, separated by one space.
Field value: 250 °
